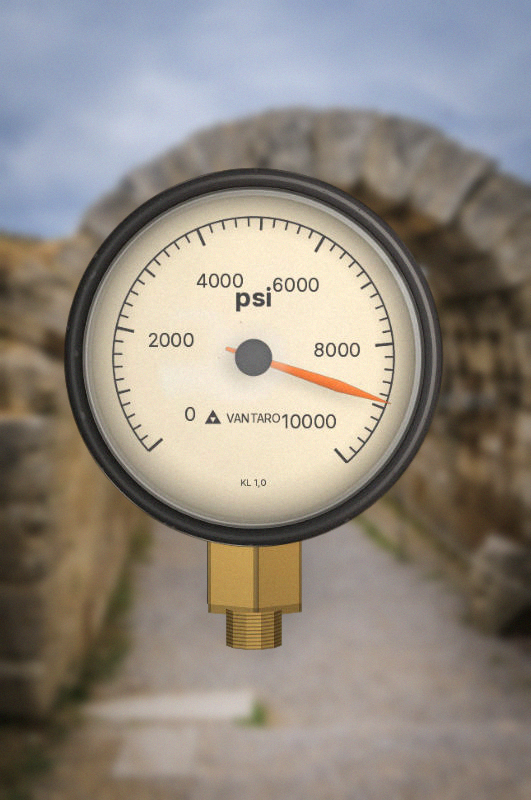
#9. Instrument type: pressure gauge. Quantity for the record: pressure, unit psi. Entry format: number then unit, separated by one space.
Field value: 8900 psi
